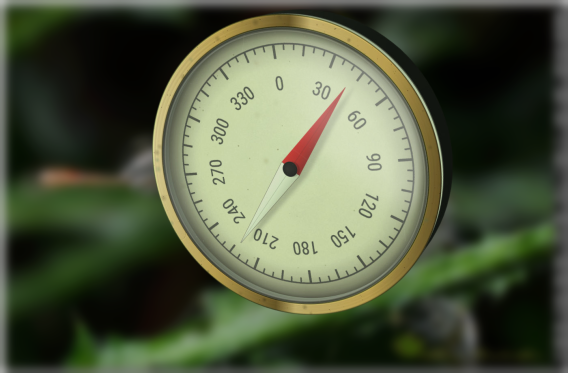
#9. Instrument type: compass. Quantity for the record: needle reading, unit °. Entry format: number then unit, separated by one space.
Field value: 42.5 °
